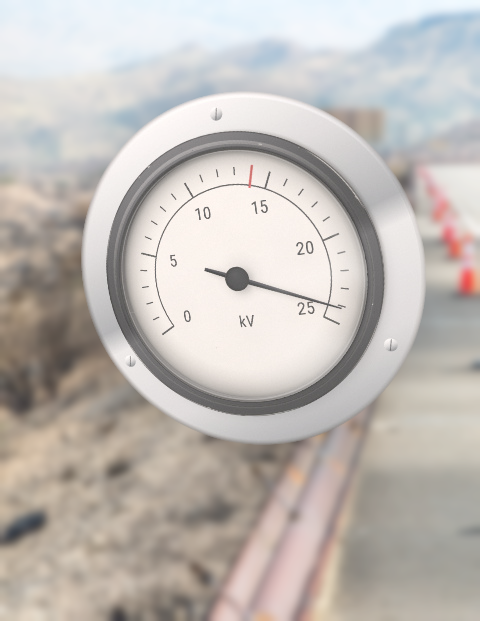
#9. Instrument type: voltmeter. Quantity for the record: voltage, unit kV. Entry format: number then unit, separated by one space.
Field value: 24 kV
